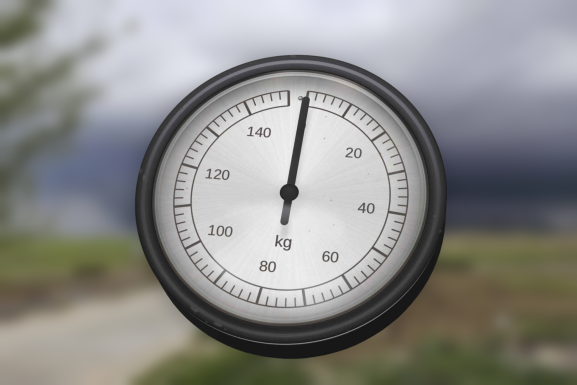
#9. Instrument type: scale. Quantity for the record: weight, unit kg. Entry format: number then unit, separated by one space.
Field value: 0 kg
